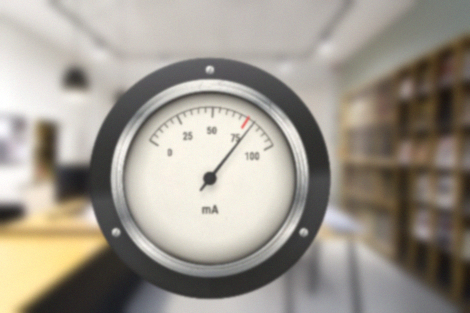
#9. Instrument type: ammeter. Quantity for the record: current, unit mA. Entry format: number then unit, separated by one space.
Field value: 80 mA
